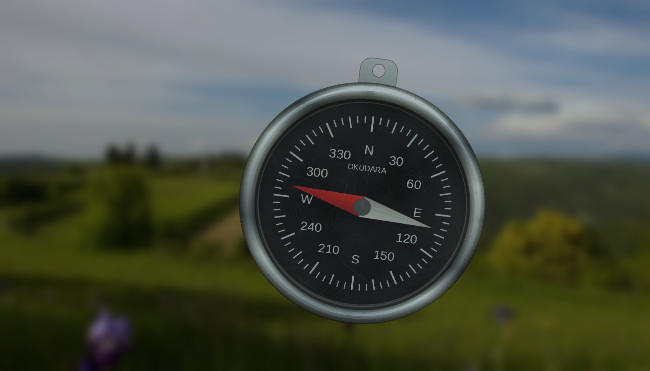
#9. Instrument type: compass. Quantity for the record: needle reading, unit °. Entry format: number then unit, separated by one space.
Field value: 280 °
